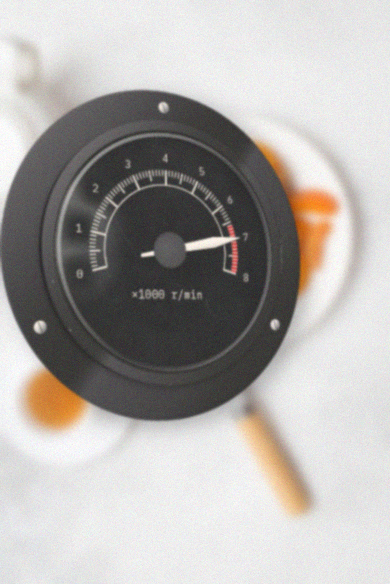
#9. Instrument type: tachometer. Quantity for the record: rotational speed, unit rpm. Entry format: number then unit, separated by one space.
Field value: 7000 rpm
